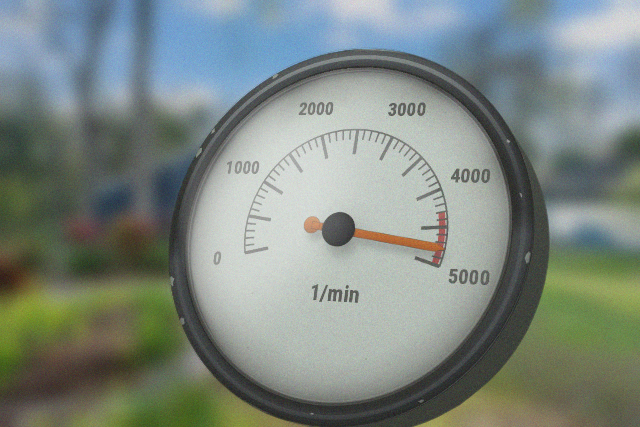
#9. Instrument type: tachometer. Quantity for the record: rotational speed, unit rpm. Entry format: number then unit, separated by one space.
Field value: 4800 rpm
